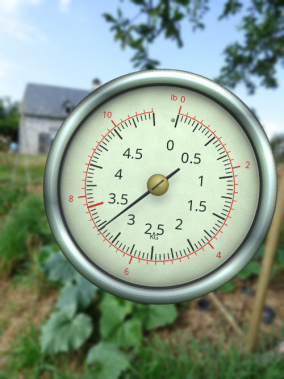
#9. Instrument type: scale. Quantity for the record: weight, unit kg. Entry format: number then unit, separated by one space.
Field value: 3.2 kg
